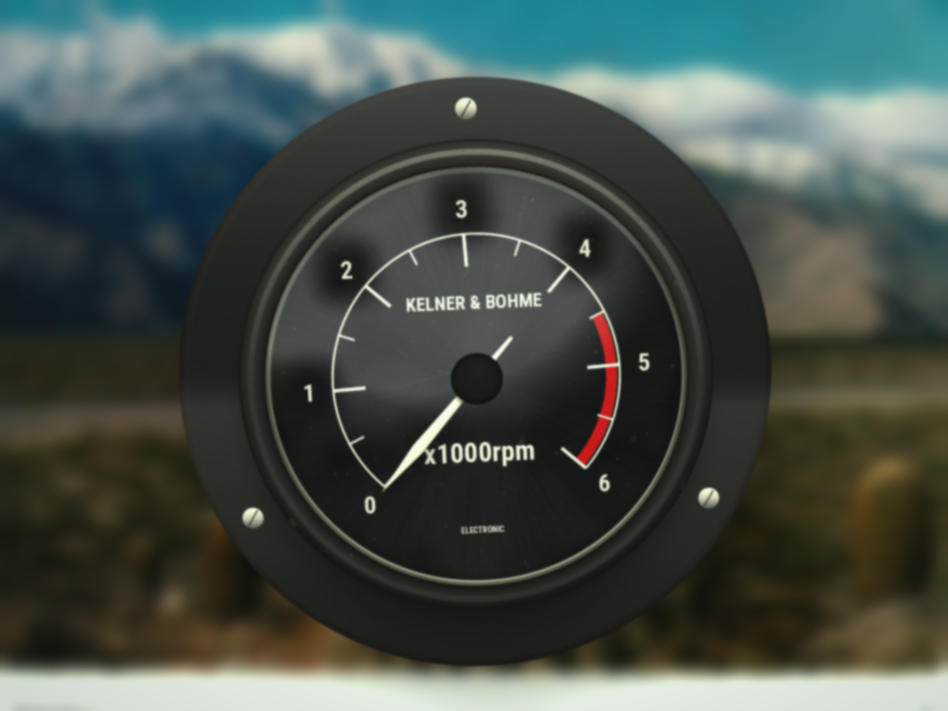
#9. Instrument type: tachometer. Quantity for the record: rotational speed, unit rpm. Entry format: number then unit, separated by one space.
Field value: 0 rpm
